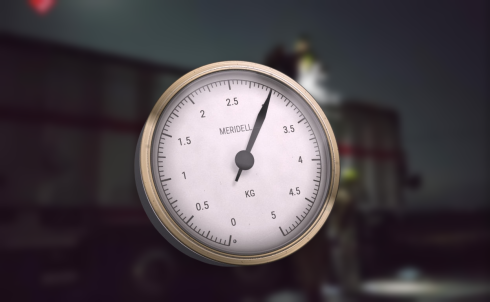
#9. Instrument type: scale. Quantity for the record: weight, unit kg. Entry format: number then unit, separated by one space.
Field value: 3 kg
